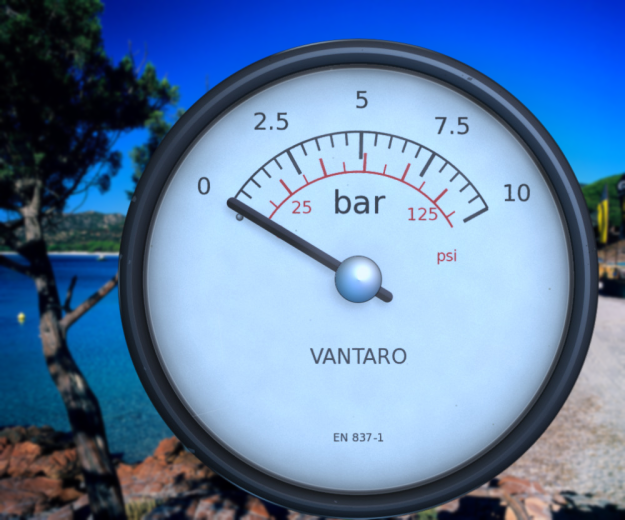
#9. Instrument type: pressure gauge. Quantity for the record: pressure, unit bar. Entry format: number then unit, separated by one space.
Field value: 0 bar
